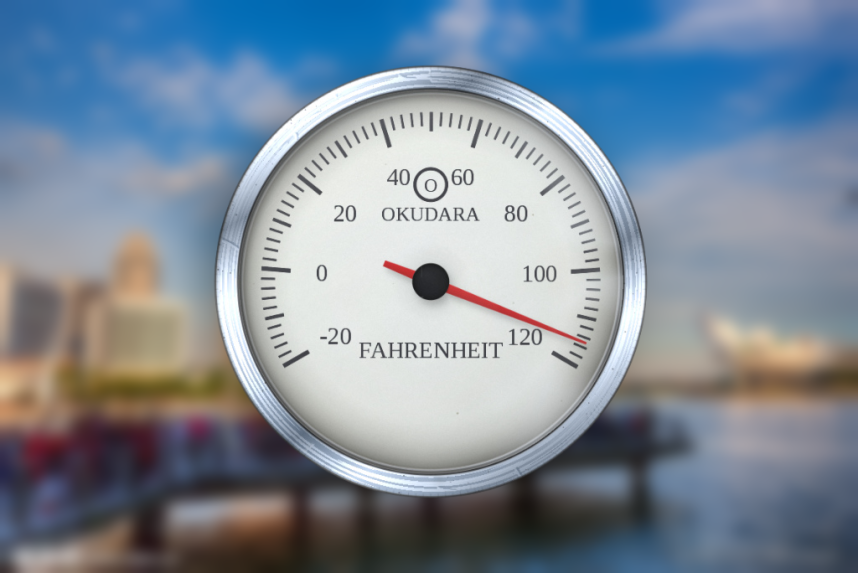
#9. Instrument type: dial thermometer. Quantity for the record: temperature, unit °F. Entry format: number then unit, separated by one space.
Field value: 115 °F
